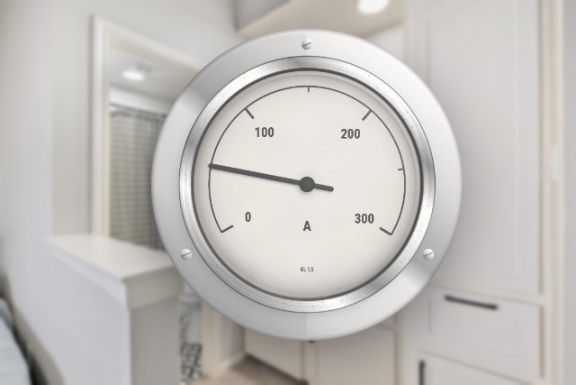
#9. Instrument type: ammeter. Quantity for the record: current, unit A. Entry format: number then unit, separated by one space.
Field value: 50 A
